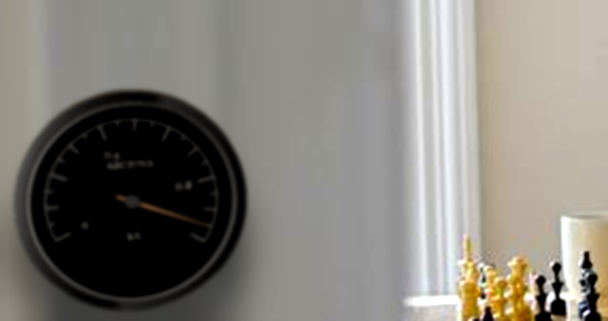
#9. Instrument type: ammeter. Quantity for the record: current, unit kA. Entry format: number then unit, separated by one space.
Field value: 0.95 kA
